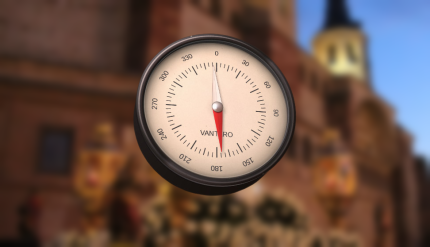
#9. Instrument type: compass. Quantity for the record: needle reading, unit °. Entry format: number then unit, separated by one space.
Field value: 175 °
